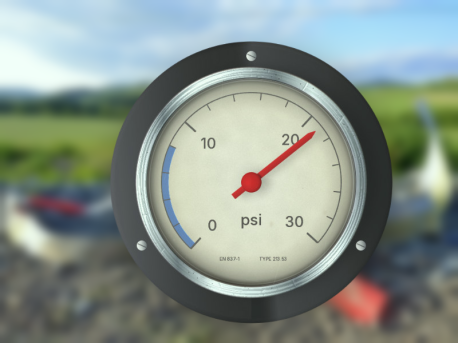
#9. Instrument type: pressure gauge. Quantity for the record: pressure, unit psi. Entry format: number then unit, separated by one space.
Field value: 21 psi
